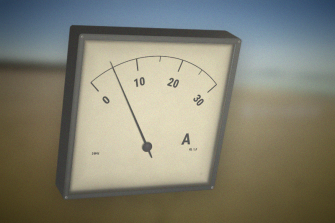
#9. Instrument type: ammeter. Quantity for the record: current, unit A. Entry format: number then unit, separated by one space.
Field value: 5 A
